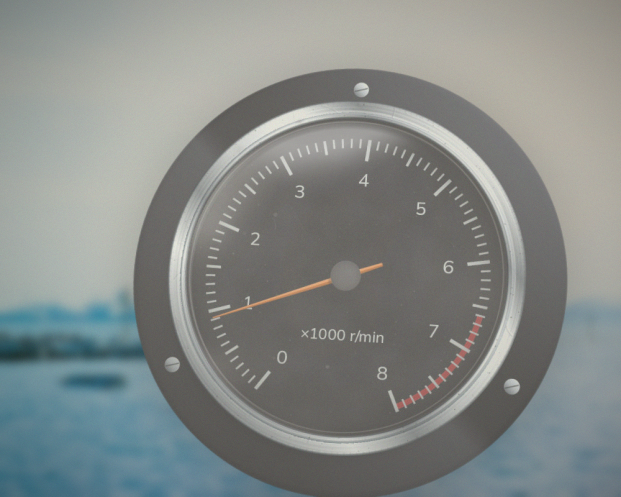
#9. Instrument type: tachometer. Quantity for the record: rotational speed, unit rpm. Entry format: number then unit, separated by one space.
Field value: 900 rpm
